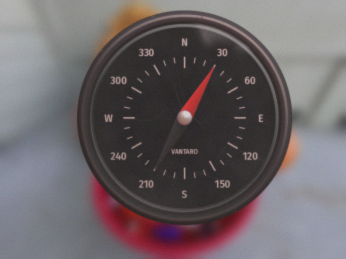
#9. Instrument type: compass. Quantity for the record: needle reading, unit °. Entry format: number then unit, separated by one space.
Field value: 30 °
